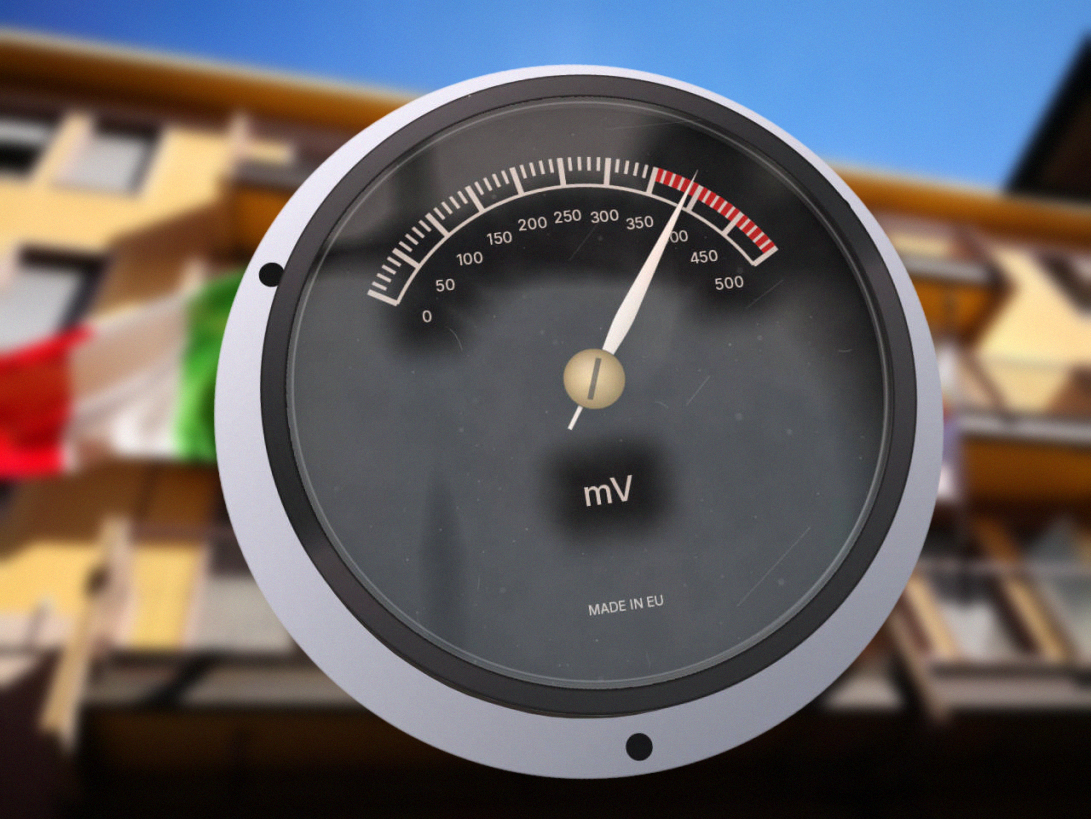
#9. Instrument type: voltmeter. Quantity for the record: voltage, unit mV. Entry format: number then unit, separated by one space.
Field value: 390 mV
